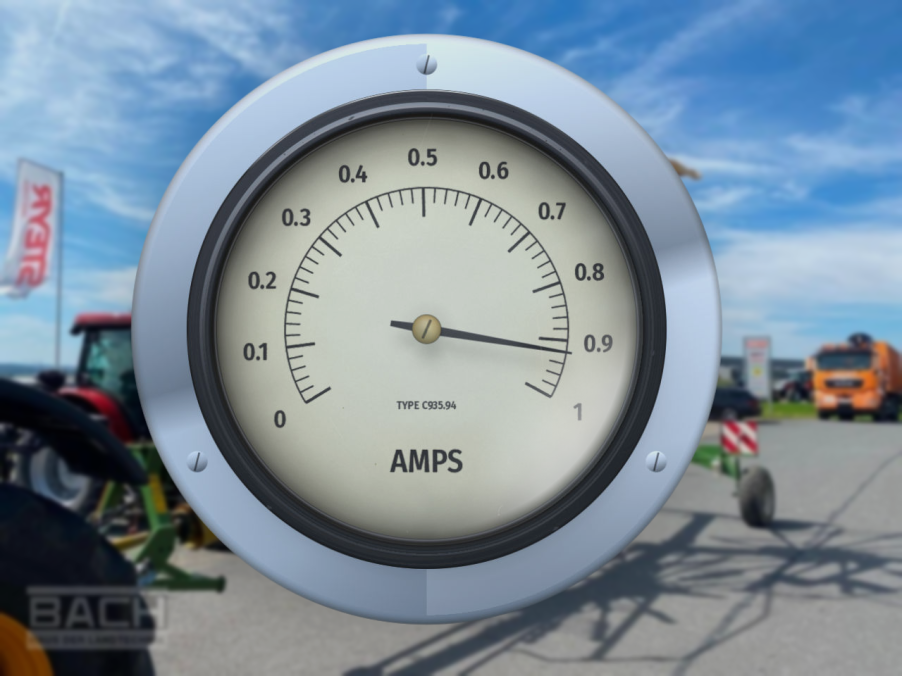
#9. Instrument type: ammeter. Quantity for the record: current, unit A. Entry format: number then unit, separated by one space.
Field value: 0.92 A
